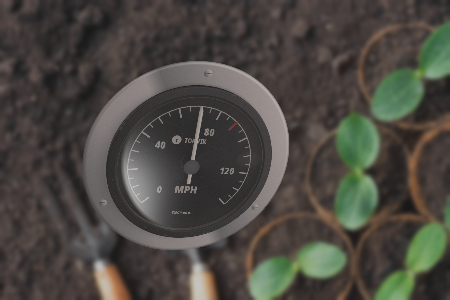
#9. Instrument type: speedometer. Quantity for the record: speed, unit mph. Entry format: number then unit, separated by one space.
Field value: 70 mph
